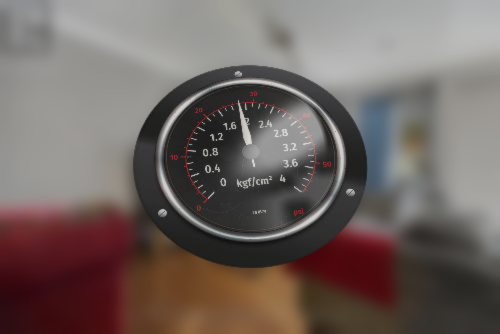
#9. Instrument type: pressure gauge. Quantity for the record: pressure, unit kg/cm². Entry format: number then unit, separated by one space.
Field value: 1.9 kg/cm²
